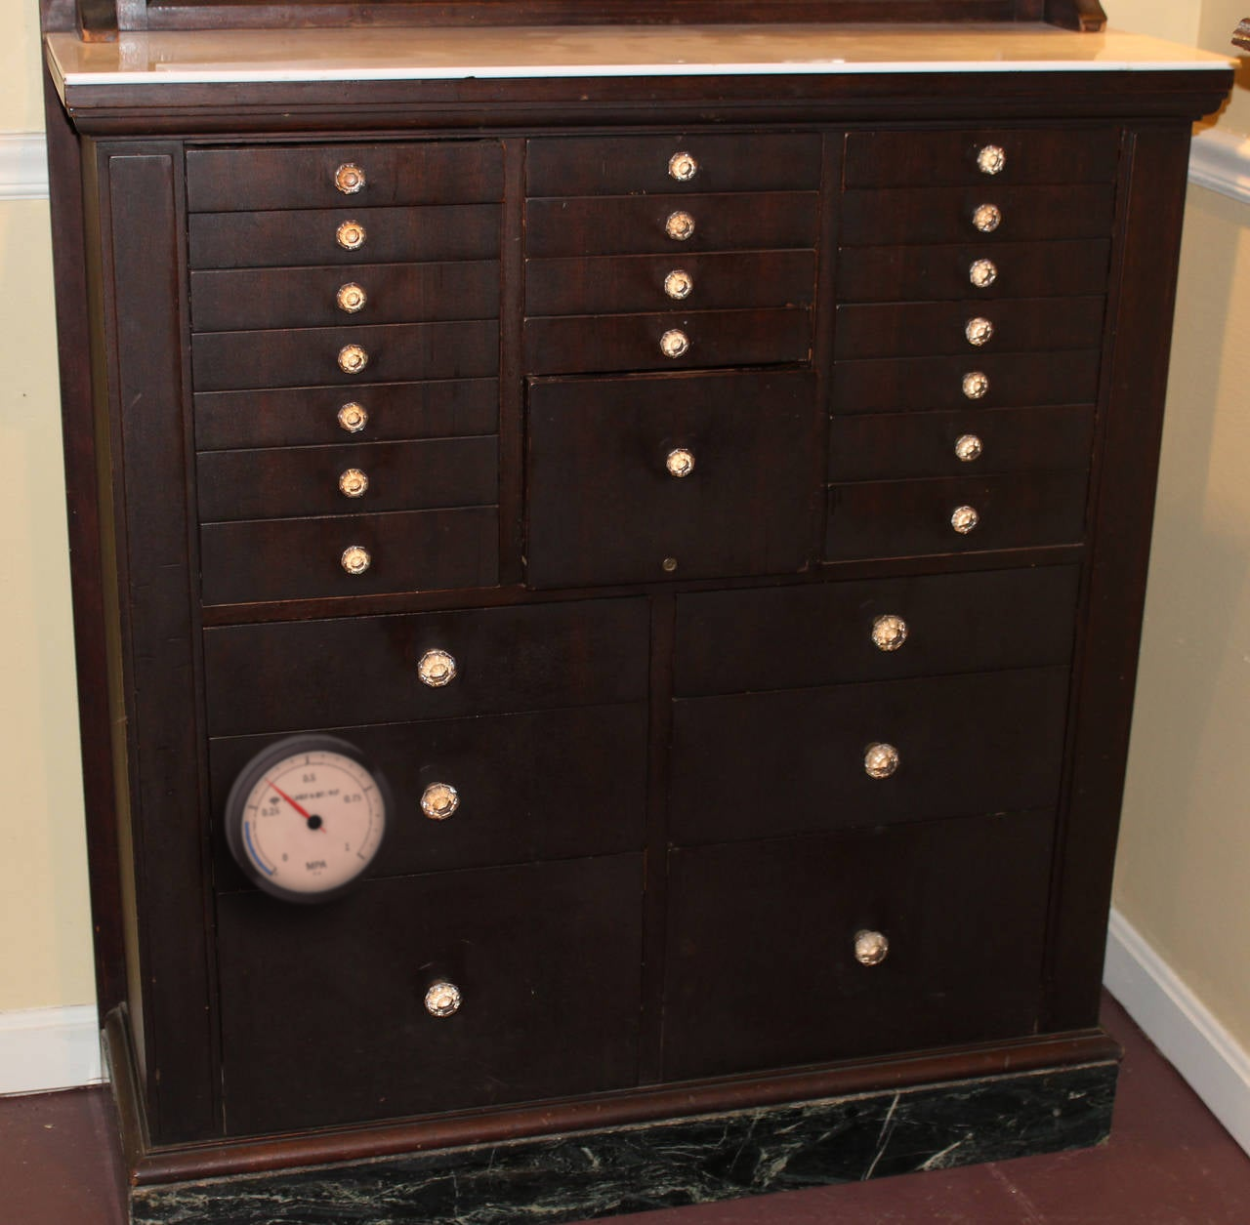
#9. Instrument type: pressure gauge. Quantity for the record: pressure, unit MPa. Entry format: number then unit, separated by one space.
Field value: 0.35 MPa
